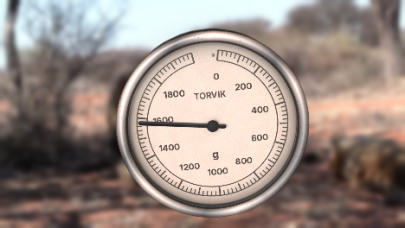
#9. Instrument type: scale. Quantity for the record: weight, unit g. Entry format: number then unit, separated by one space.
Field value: 1580 g
